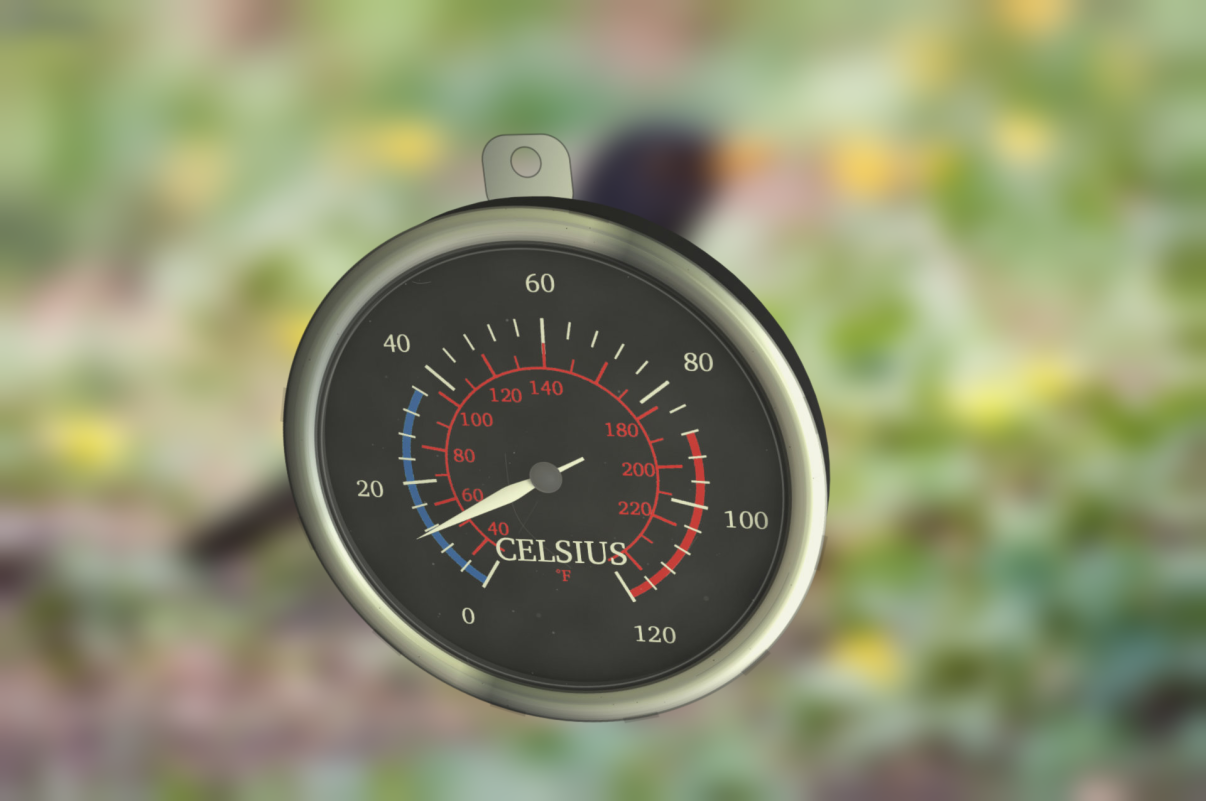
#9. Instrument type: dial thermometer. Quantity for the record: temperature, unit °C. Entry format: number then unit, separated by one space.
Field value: 12 °C
